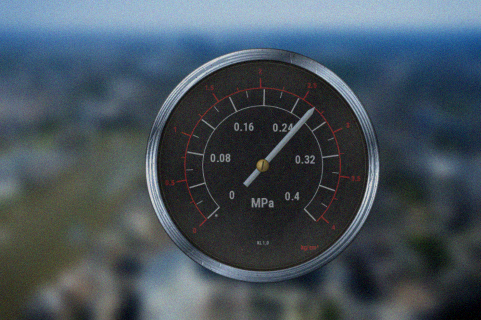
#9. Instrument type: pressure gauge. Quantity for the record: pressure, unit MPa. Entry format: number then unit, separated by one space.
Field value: 0.26 MPa
